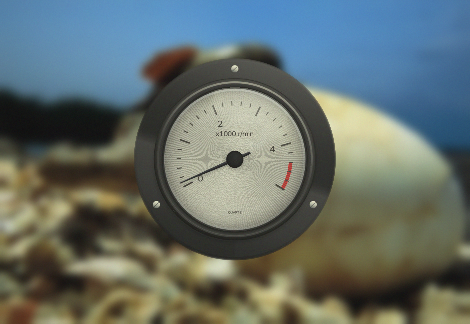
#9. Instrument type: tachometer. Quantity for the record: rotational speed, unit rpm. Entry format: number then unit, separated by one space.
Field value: 100 rpm
